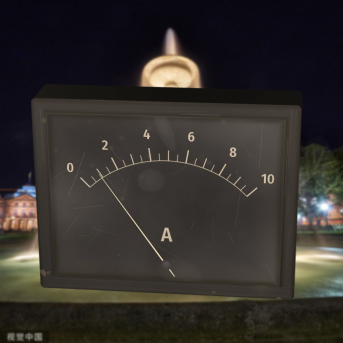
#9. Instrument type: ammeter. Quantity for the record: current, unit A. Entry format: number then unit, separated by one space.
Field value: 1 A
